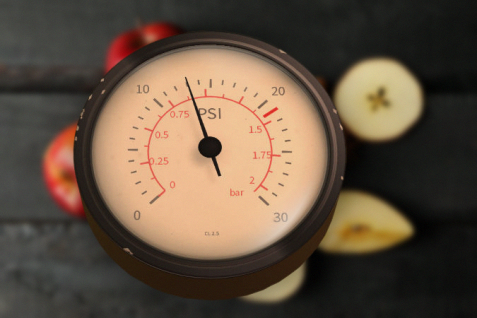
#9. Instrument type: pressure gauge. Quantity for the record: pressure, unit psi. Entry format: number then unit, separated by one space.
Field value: 13 psi
